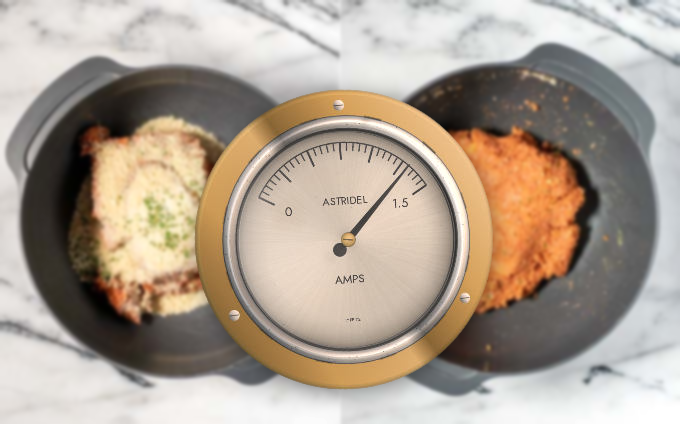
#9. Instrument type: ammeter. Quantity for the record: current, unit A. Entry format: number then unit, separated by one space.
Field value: 1.3 A
